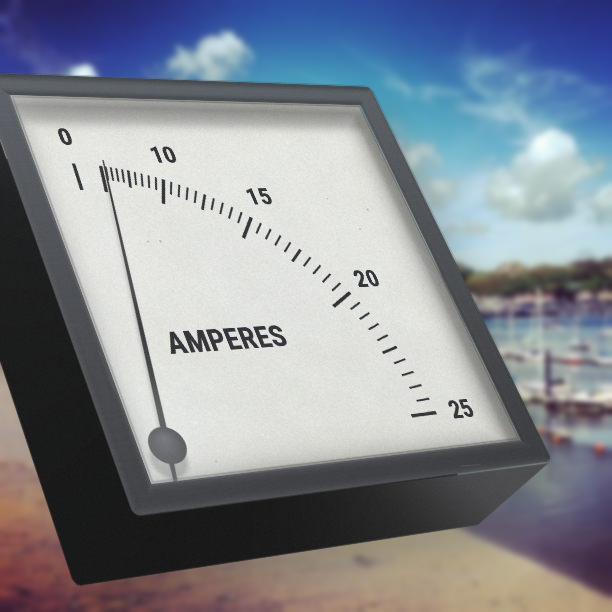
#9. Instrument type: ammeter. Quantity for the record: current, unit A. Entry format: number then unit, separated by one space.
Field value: 5 A
